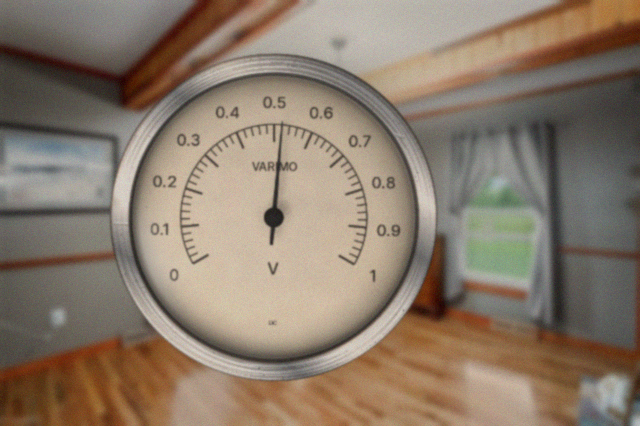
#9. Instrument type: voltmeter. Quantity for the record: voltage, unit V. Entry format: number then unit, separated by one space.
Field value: 0.52 V
